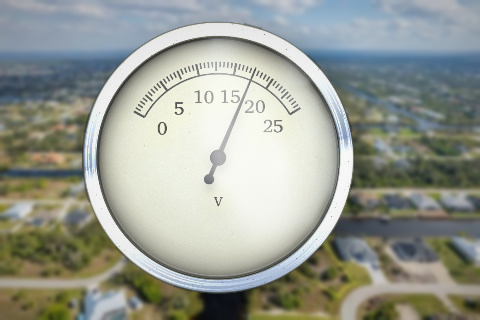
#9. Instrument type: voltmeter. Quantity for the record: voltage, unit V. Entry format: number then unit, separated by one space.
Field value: 17.5 V
